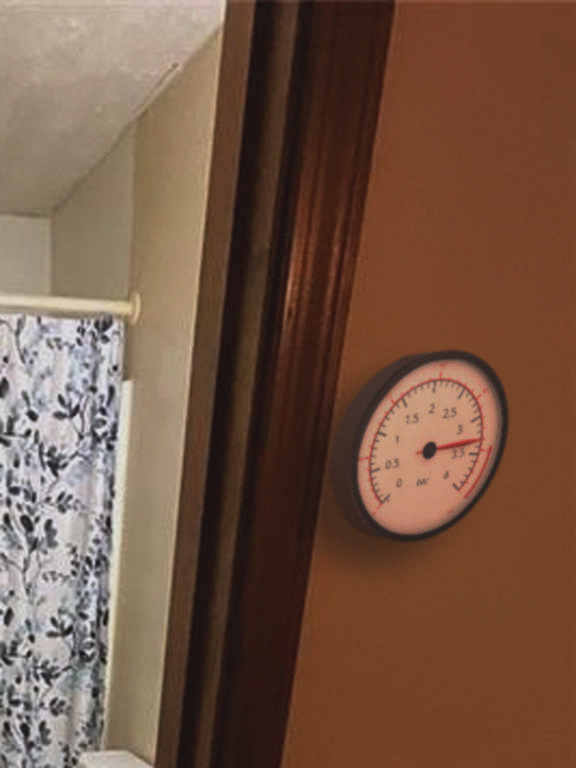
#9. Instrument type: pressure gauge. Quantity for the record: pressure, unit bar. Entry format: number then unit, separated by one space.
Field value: 3.3 bar
